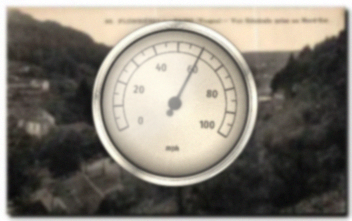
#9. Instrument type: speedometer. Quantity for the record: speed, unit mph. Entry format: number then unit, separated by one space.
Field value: 60 mph
